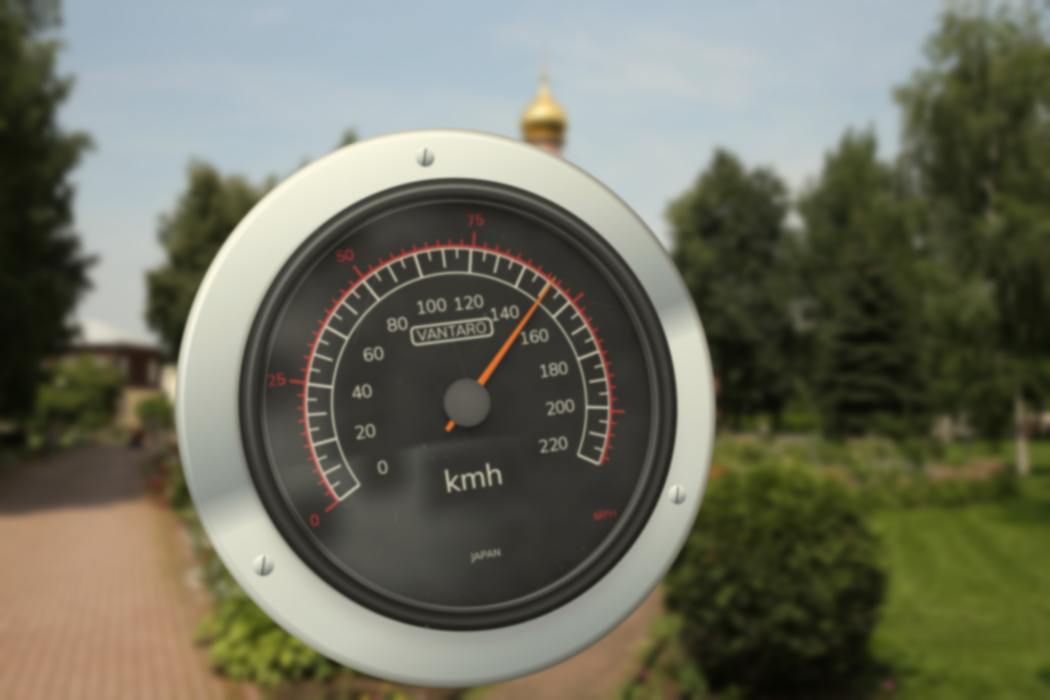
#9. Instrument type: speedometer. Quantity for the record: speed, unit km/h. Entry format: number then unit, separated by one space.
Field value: 150 km/h
